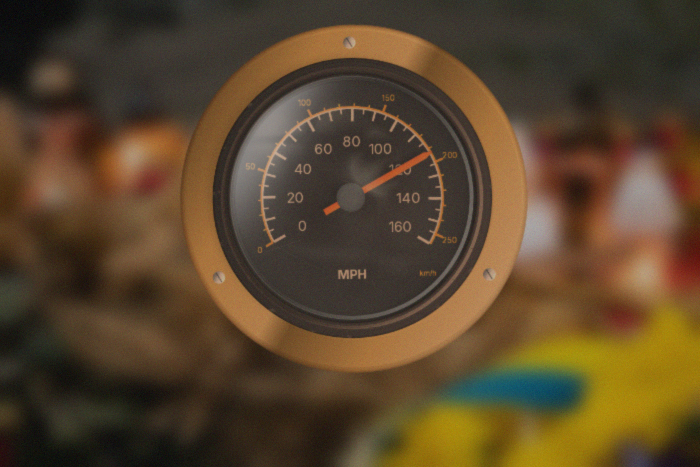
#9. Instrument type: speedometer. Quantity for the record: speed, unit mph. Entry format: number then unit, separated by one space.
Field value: 120 mph
